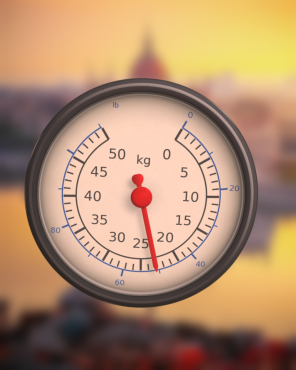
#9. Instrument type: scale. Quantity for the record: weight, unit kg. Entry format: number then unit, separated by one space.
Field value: 23 kg
